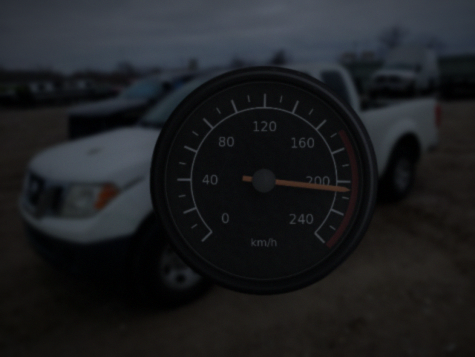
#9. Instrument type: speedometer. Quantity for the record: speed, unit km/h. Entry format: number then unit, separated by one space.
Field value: 205 km/h
